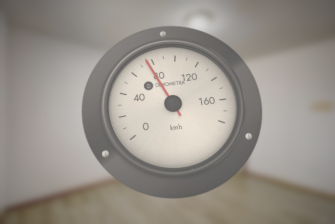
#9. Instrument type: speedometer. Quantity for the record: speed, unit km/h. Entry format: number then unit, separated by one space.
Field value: 75 km/h
